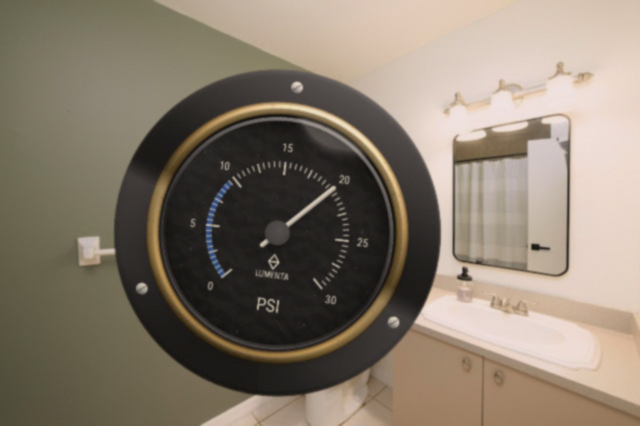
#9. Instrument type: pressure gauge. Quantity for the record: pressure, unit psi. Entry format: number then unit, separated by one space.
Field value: 20 psi
